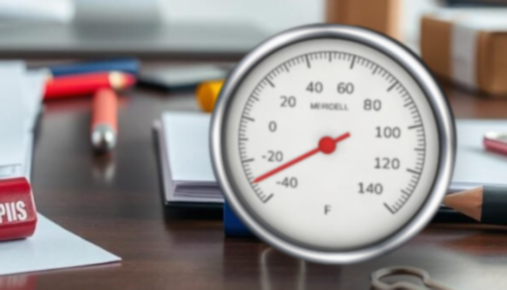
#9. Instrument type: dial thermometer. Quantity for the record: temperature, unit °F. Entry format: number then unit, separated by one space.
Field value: -30 °F
